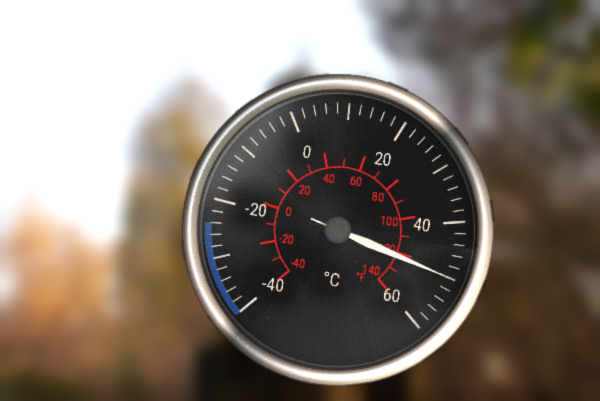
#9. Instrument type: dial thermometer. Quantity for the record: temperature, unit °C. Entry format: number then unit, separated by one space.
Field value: 50 °C
